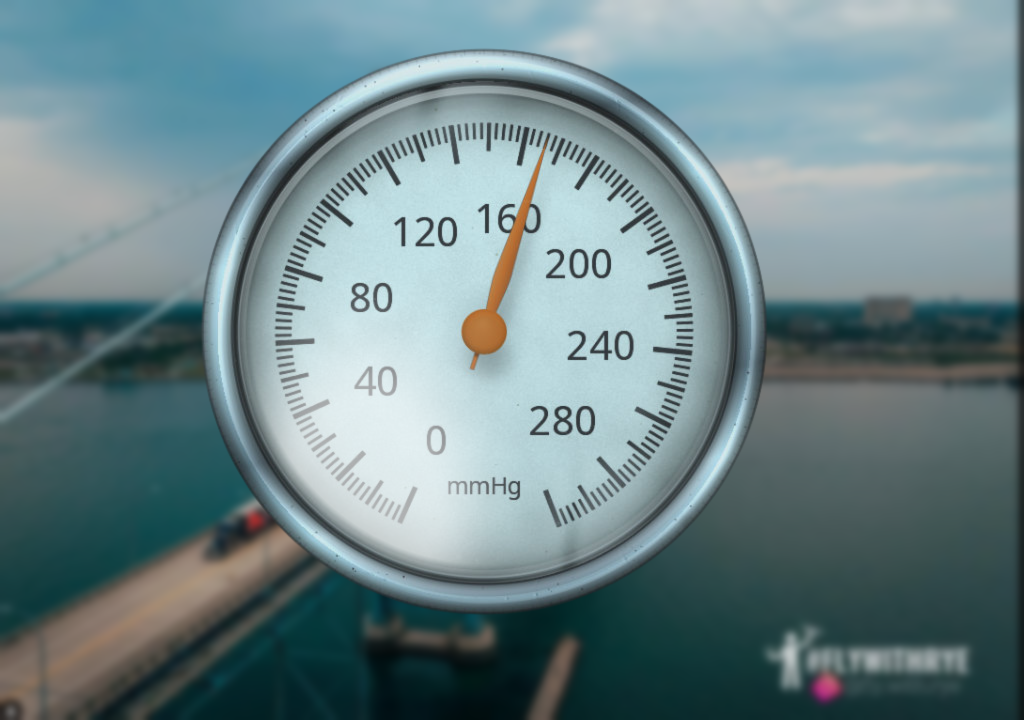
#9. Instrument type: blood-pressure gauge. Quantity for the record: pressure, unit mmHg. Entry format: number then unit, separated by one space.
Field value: 166 mmHg
